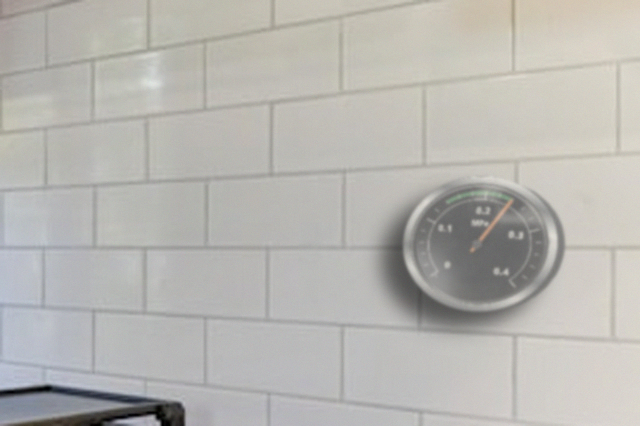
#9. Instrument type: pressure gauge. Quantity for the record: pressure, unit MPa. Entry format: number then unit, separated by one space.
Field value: 0.24 MPa
